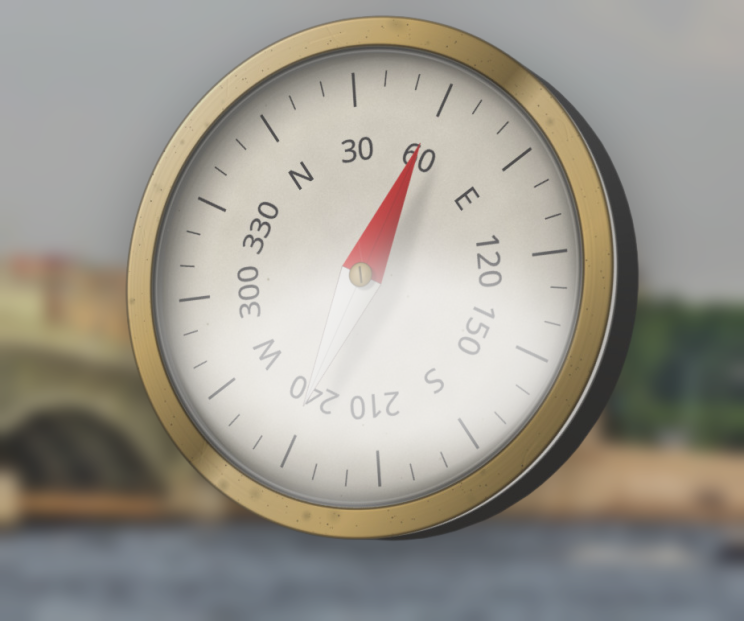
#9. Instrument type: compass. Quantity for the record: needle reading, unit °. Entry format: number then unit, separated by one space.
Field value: 60 °
